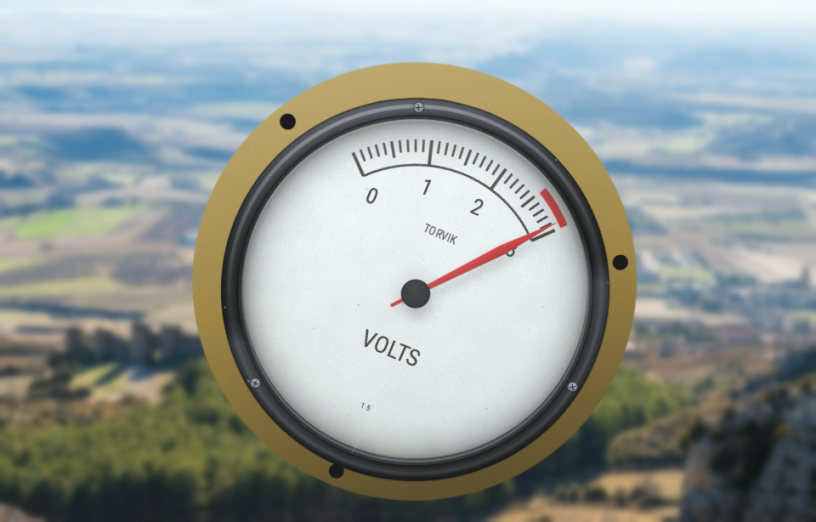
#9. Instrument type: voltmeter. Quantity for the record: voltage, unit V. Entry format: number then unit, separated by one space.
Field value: 2.9 V
